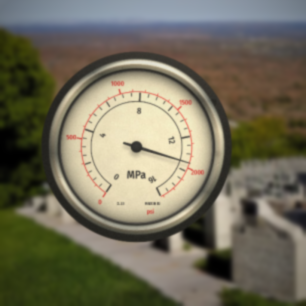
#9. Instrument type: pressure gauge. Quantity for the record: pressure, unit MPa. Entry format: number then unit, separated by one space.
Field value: 13.5 MPa
